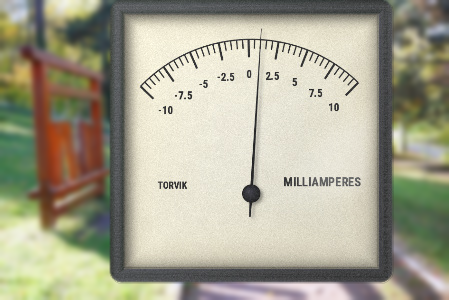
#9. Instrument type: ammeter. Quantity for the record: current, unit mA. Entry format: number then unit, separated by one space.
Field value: 1 mA
